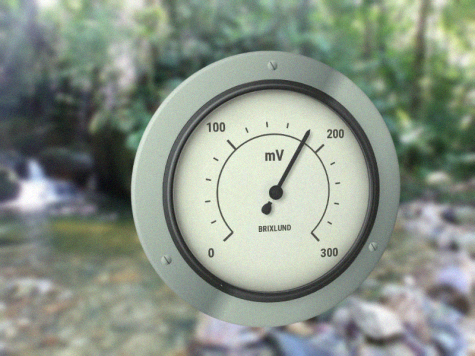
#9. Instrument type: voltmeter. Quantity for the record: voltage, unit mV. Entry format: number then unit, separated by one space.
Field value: 180 mV
